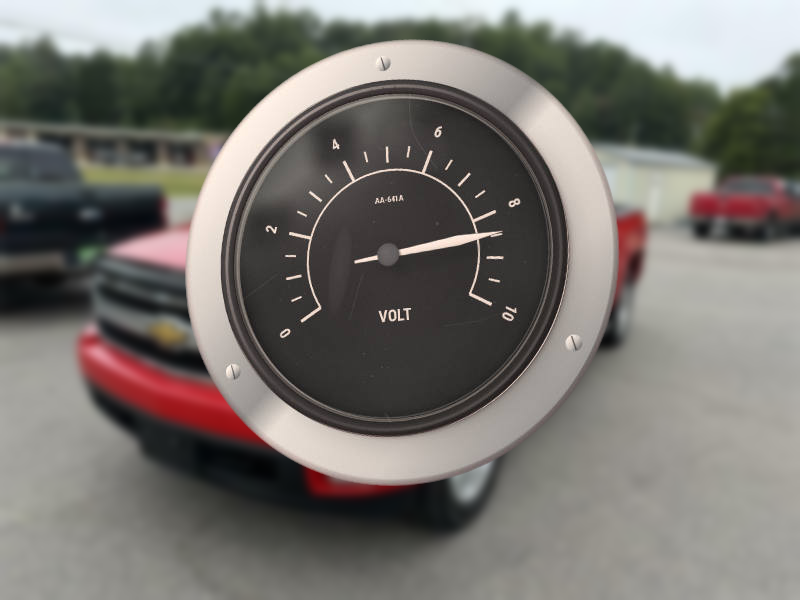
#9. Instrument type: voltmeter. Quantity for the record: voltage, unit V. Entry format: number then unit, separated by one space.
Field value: 8.5 V
